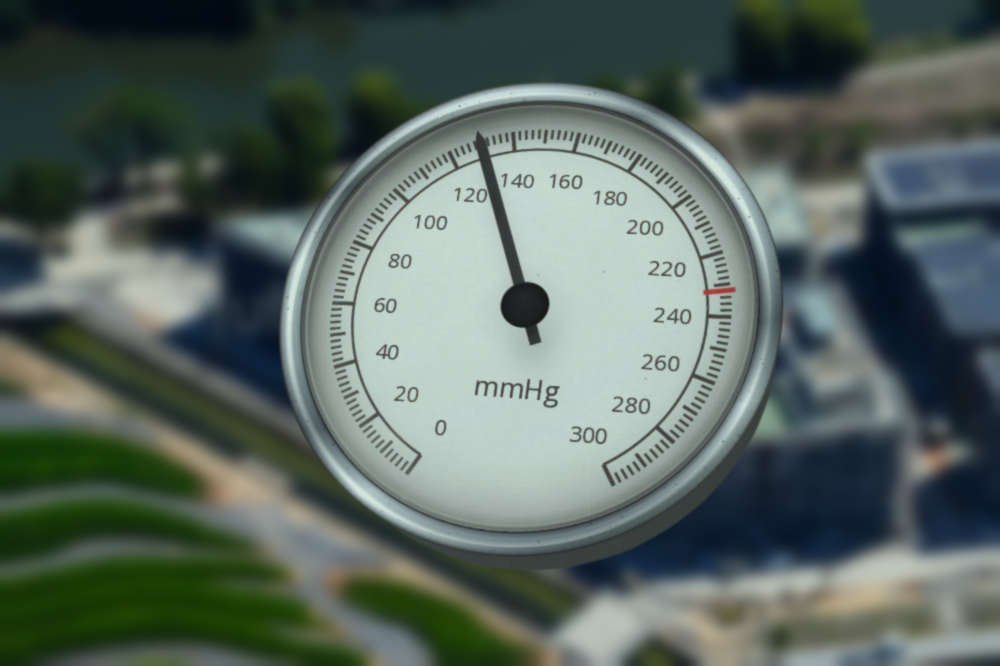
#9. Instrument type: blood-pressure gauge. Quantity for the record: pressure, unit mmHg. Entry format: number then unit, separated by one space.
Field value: 130 mmHg
